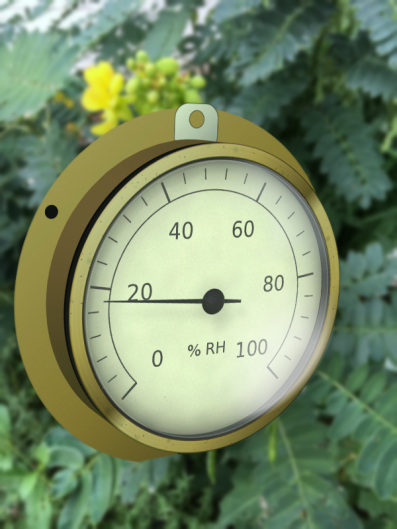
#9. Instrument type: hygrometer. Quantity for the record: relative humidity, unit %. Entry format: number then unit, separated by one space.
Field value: 18 %
